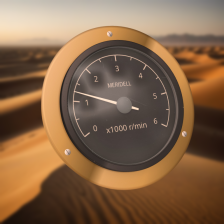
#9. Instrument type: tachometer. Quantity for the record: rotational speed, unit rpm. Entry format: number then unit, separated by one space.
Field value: 1250 rpm
